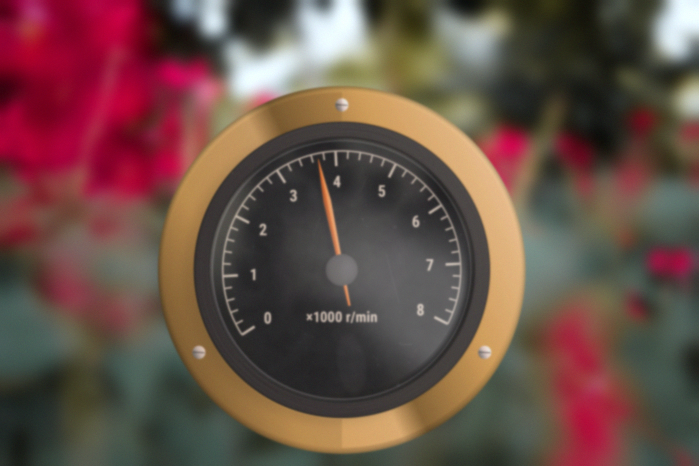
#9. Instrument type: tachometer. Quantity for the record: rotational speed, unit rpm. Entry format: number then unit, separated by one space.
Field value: 3700 rpm
